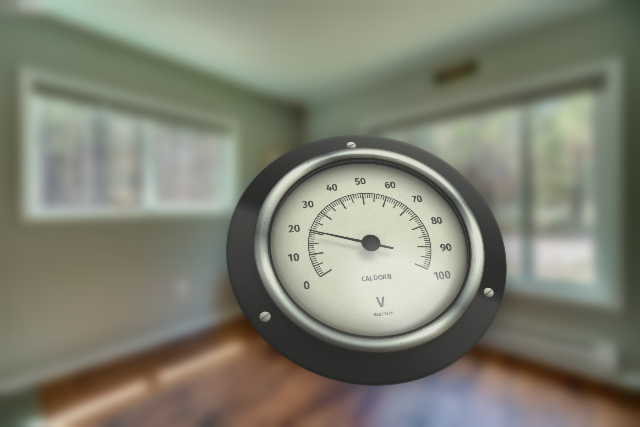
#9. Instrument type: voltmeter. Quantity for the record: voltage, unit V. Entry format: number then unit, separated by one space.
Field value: 20 V
